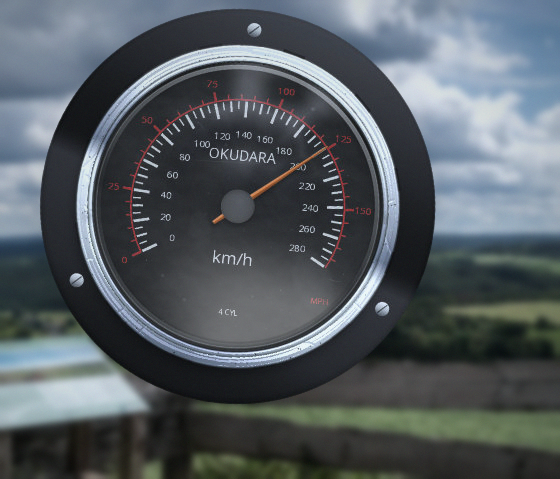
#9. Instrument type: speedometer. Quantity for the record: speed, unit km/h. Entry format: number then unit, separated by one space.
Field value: 200 km/h
